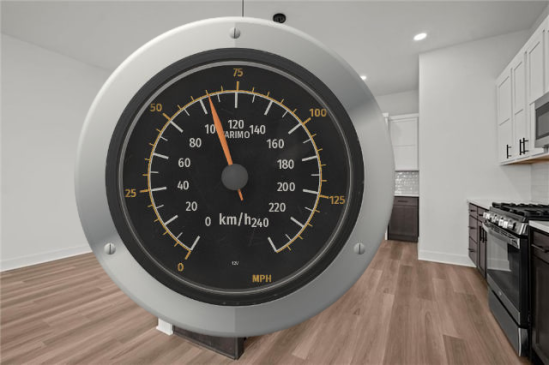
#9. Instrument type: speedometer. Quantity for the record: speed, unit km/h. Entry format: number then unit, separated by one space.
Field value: 105 km/h
